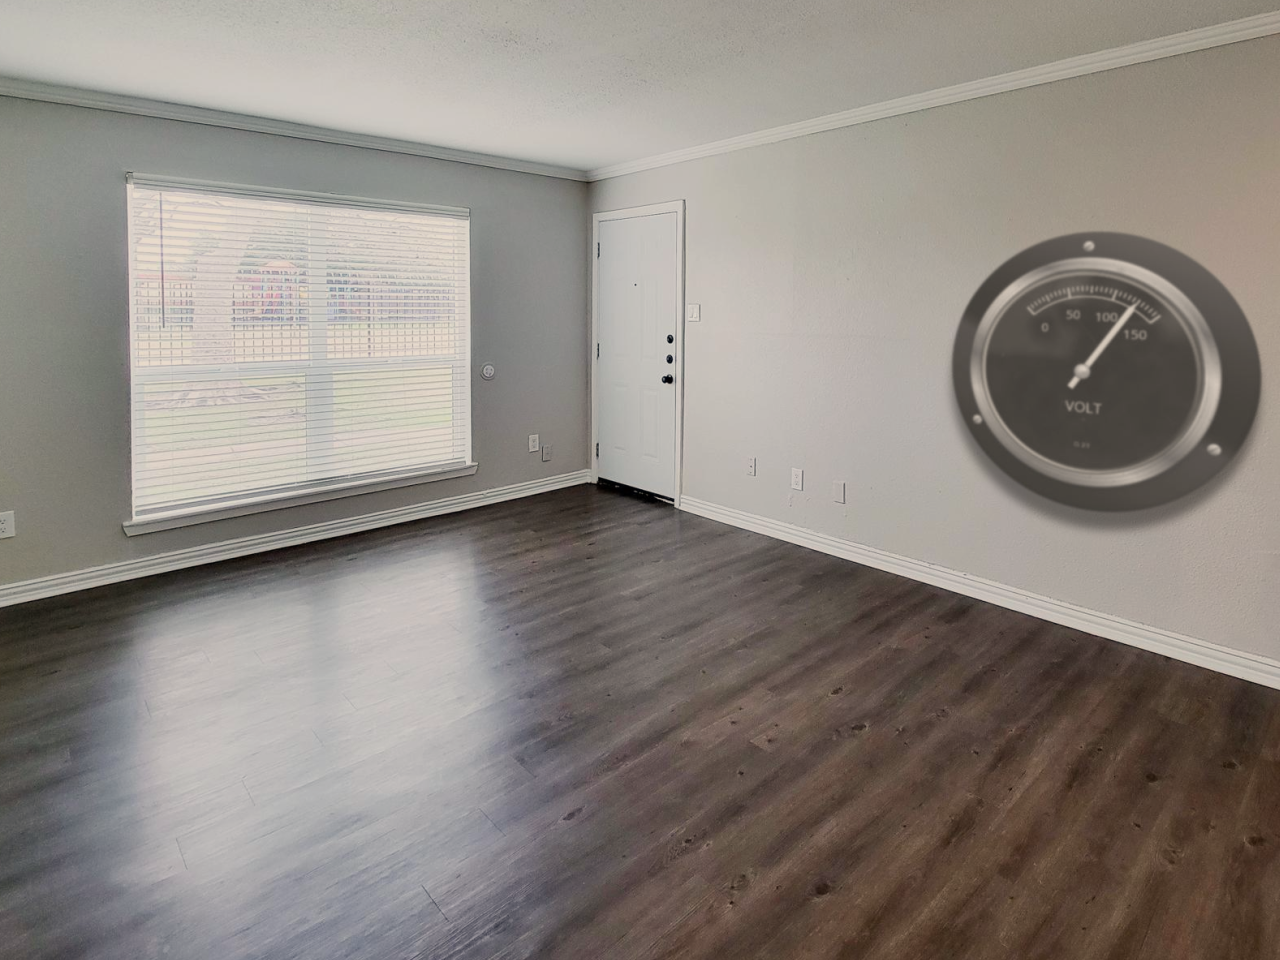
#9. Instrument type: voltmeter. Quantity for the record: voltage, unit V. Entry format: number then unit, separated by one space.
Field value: 125 V
